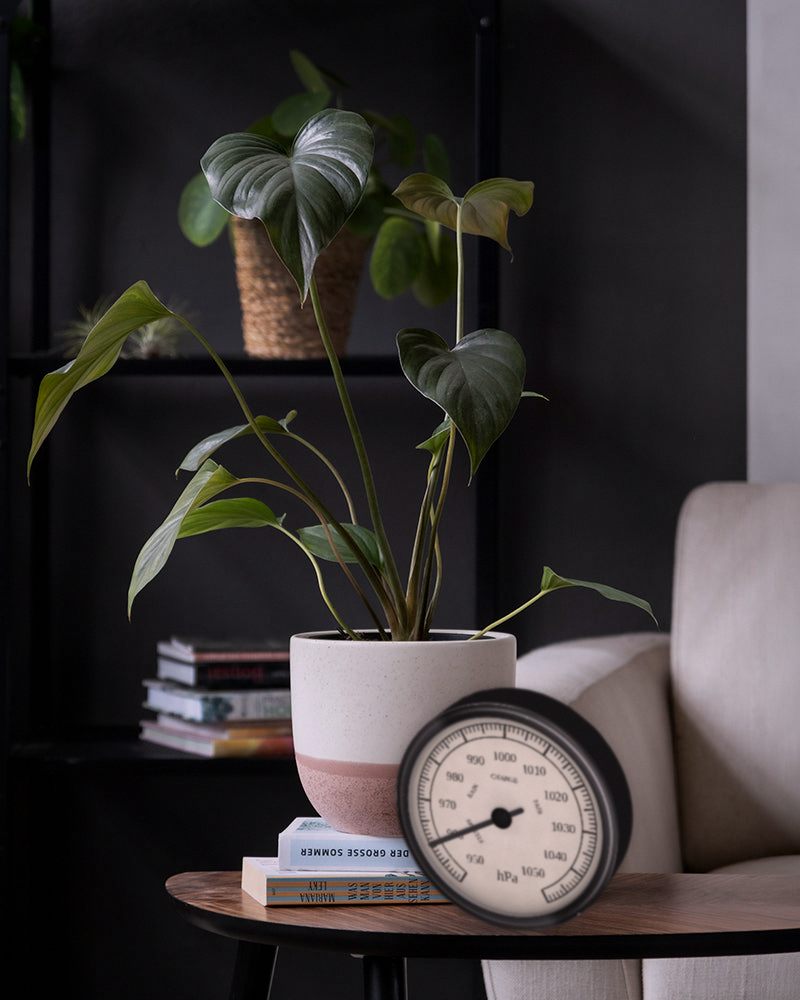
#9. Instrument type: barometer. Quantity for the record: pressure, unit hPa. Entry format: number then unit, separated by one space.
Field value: 960 hPa
